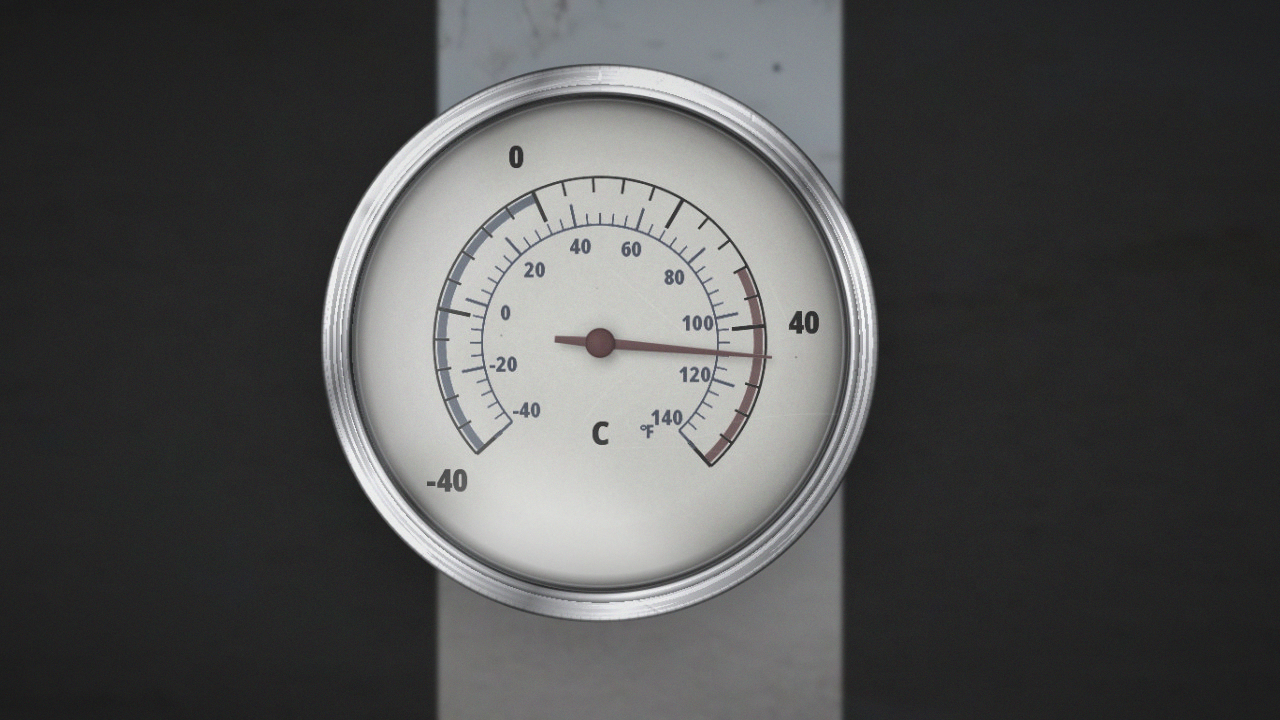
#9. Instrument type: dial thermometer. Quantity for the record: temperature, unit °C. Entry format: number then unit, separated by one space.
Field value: 44 °C
